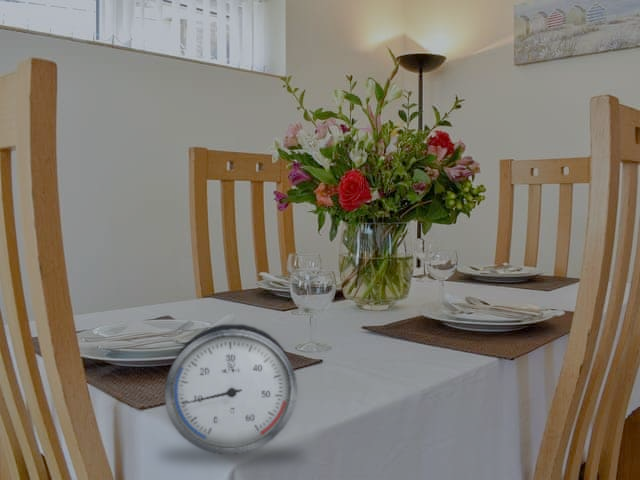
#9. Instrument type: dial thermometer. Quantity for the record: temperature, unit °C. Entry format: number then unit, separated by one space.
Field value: 10 °C
